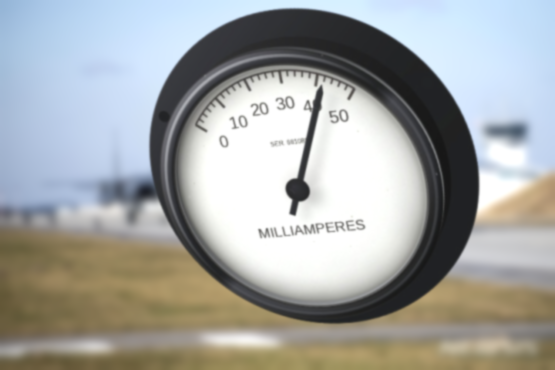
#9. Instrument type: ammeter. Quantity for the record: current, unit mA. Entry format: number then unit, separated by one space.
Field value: 42 mA
